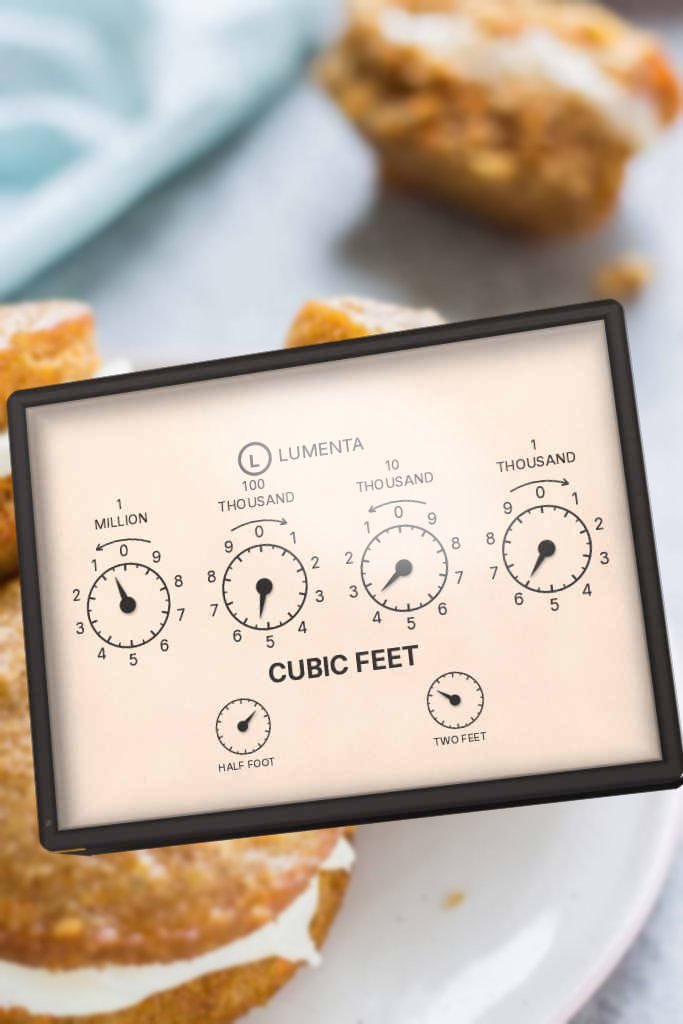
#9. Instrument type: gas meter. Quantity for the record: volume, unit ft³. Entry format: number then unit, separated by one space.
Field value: 53600 ft³
